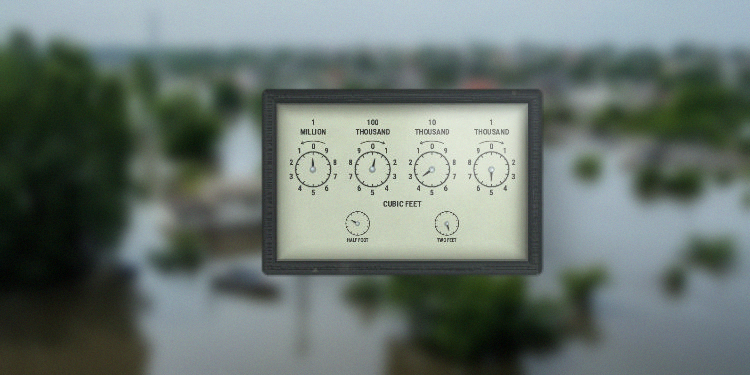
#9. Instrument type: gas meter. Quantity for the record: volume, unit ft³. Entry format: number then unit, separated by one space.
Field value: 3500 ft³
